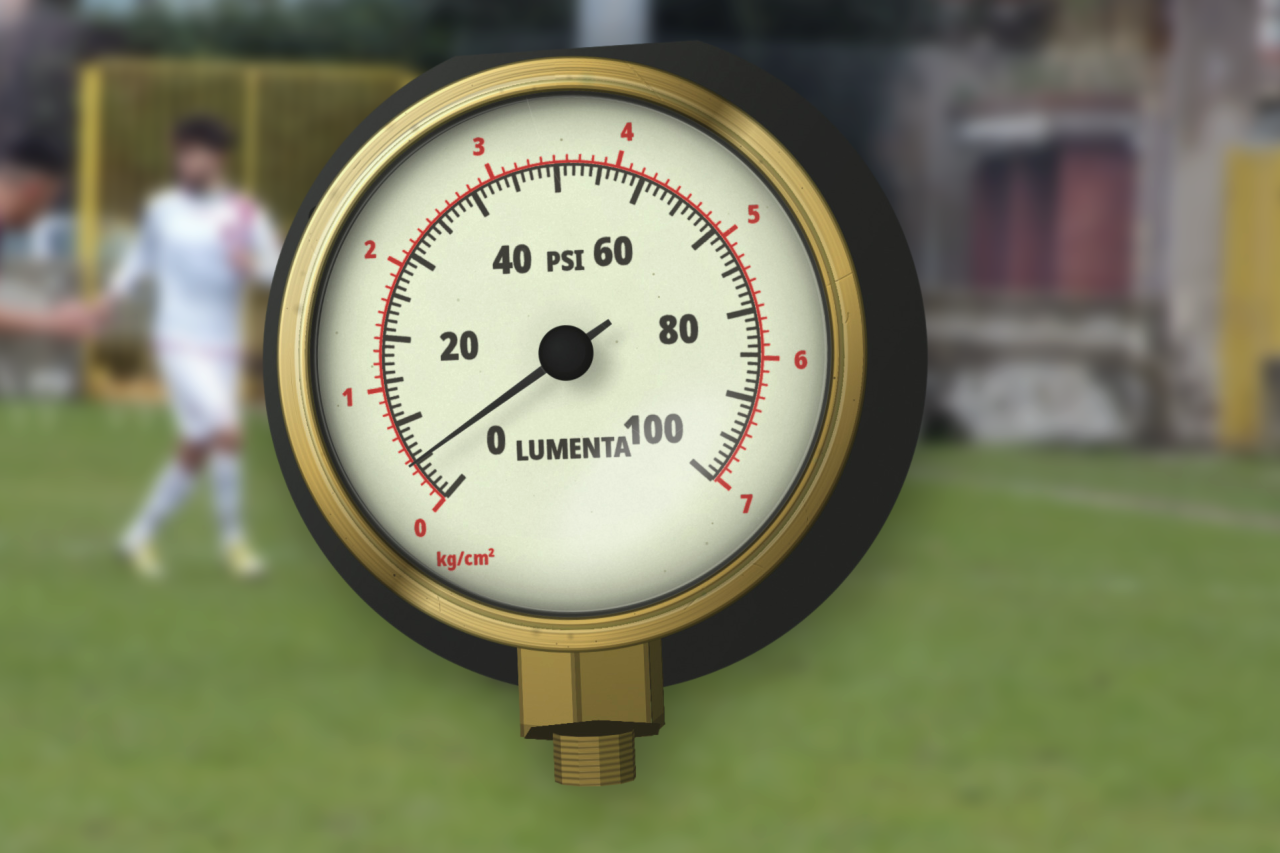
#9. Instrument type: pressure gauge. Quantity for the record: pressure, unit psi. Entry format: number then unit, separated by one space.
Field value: 5 psi
